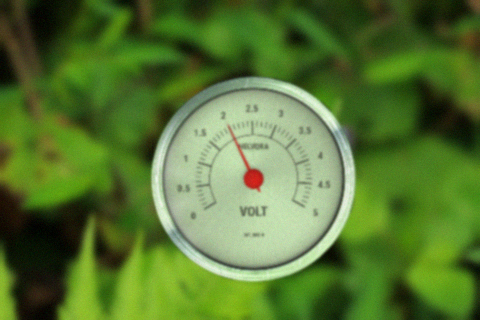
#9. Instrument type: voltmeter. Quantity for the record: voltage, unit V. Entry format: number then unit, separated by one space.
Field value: 2 V
